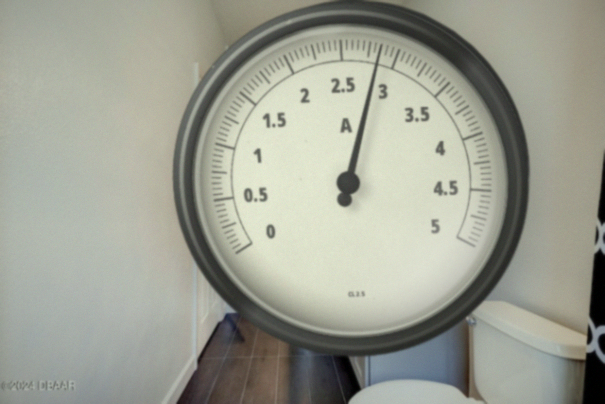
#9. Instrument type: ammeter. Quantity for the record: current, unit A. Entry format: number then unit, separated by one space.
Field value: 2.85 A
